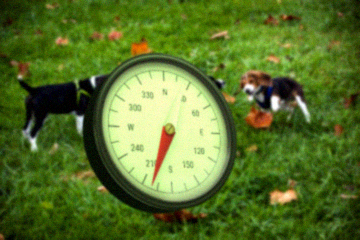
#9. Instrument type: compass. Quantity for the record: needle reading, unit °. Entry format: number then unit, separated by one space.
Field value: 202.5 °
